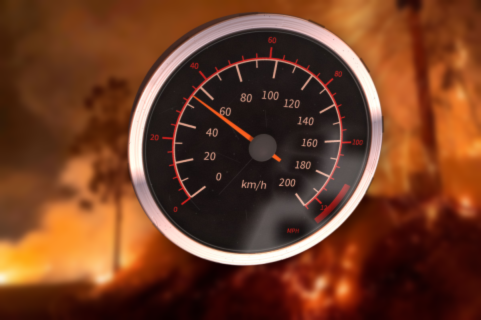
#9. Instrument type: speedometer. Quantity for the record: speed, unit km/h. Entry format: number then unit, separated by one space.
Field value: 55 km/h
